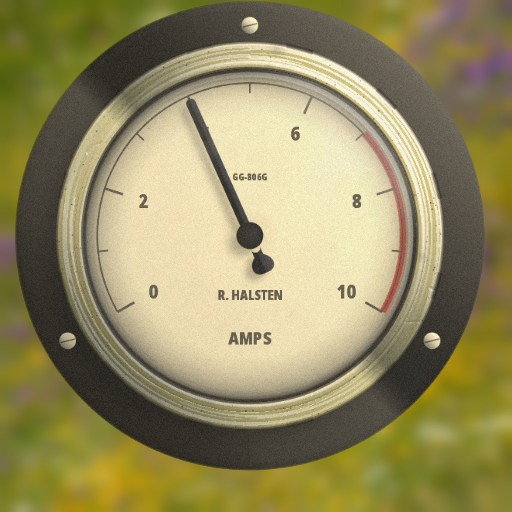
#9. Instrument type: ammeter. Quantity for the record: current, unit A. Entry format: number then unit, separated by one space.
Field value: 4 A
